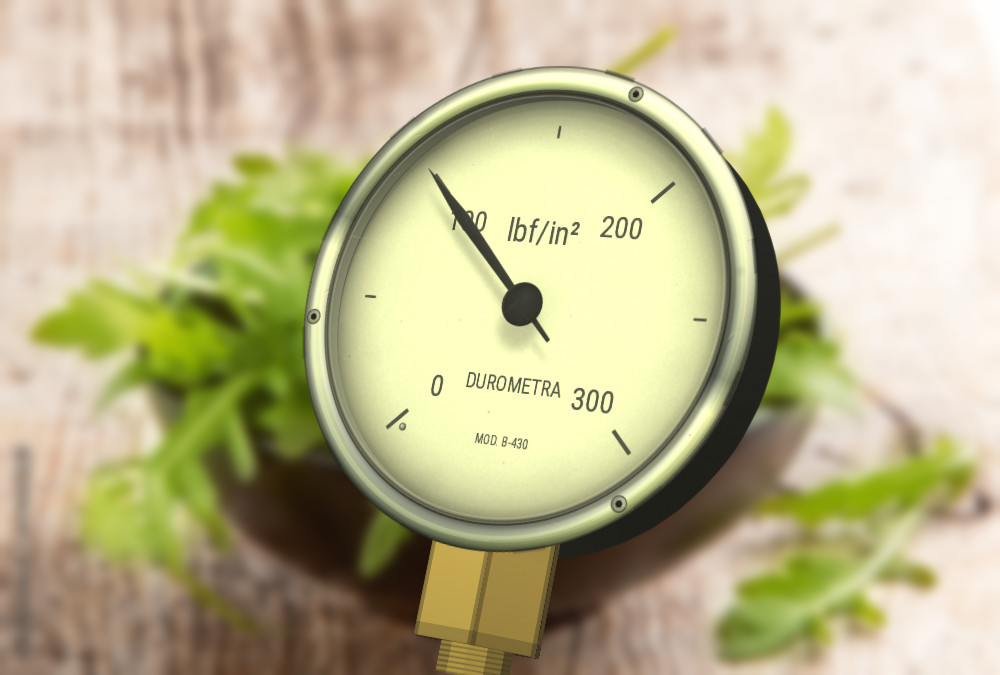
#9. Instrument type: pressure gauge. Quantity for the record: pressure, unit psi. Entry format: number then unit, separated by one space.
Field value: 100 psi
